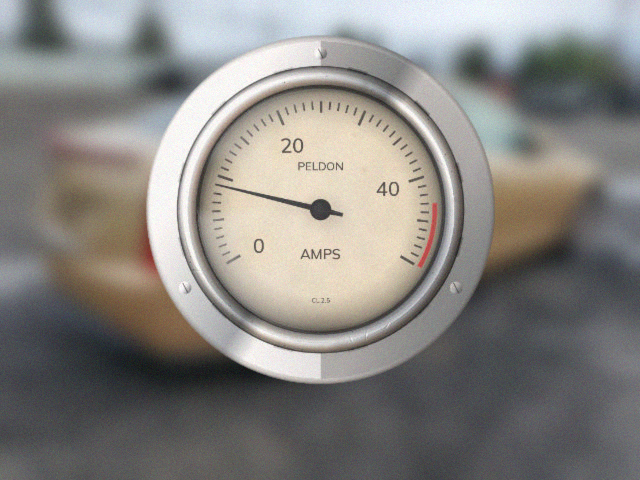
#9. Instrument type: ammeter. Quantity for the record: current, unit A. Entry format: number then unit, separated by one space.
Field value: 9 A
